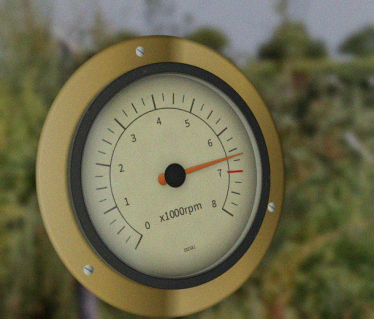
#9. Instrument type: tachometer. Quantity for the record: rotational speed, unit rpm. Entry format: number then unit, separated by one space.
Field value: 6625 rpm
